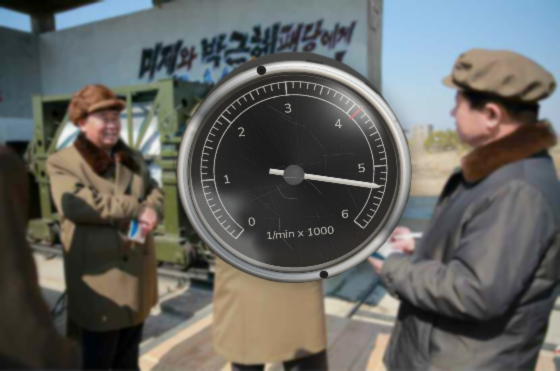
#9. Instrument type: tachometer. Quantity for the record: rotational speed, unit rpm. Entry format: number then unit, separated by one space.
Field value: 5300 rpm
